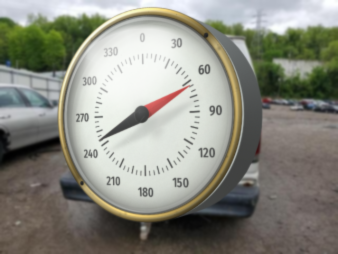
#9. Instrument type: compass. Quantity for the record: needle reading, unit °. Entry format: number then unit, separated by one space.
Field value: 65 °
